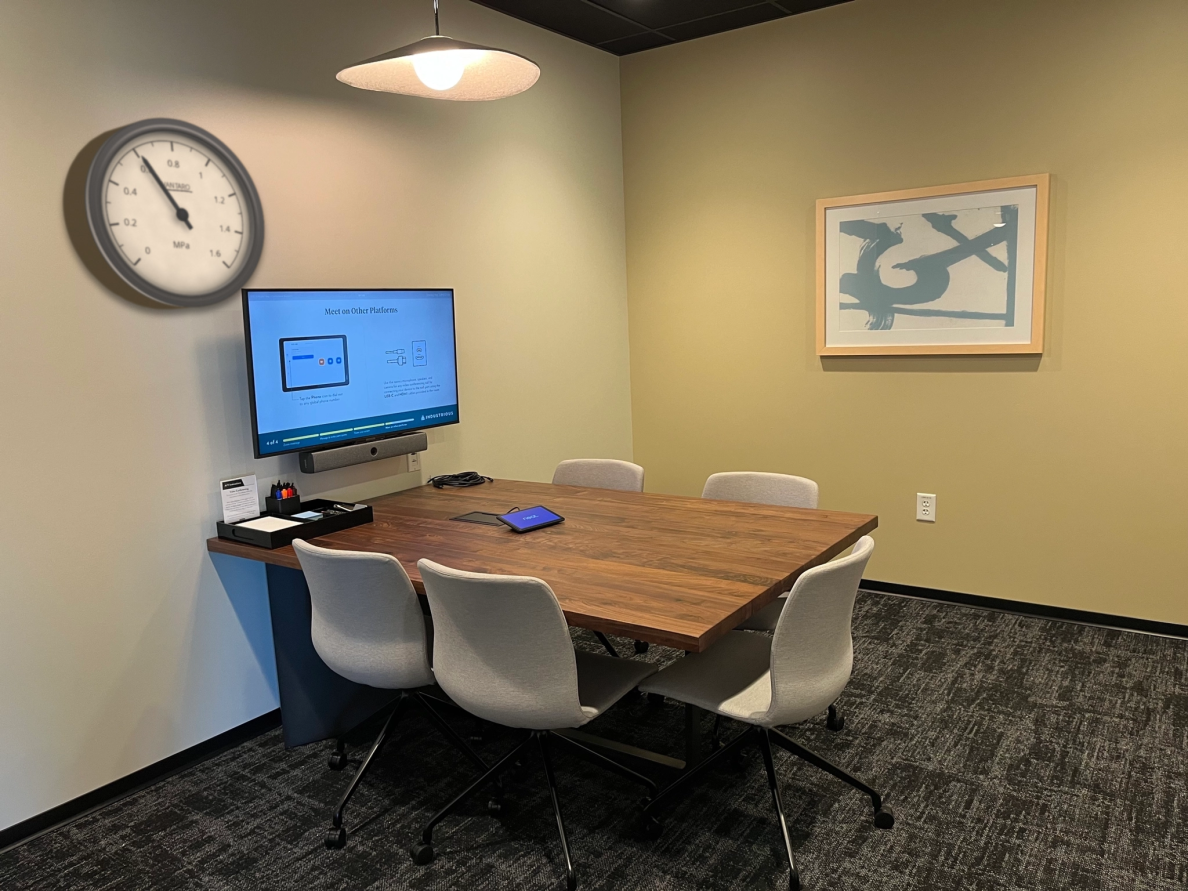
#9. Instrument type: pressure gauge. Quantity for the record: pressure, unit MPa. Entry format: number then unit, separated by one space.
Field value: 0.6 MPa
